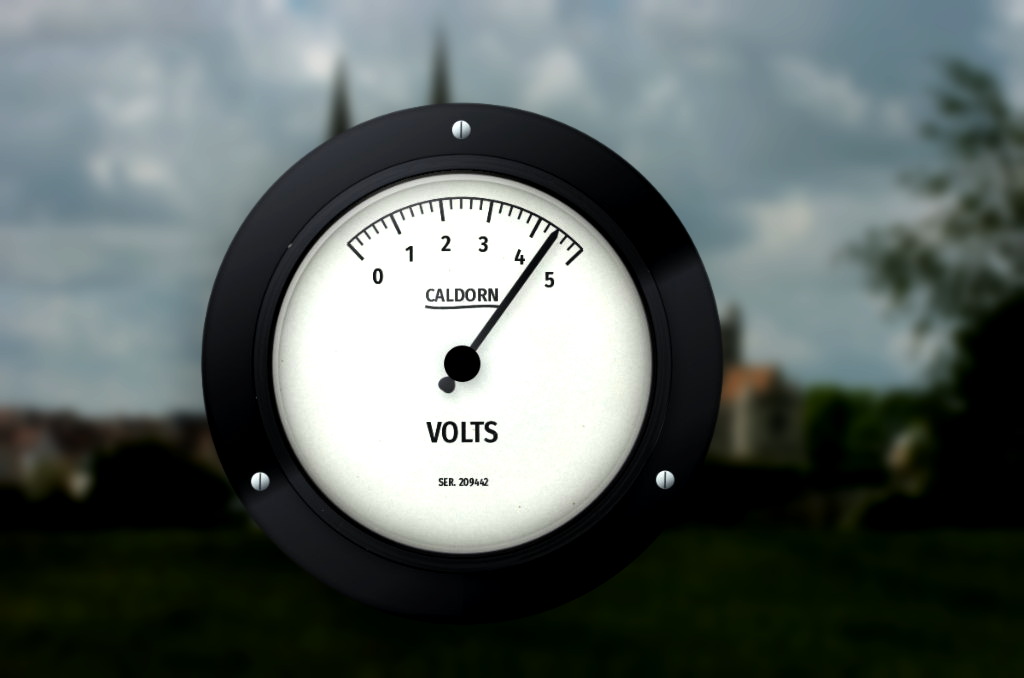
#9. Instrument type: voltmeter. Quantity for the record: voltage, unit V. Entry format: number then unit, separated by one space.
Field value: 4.4 V
